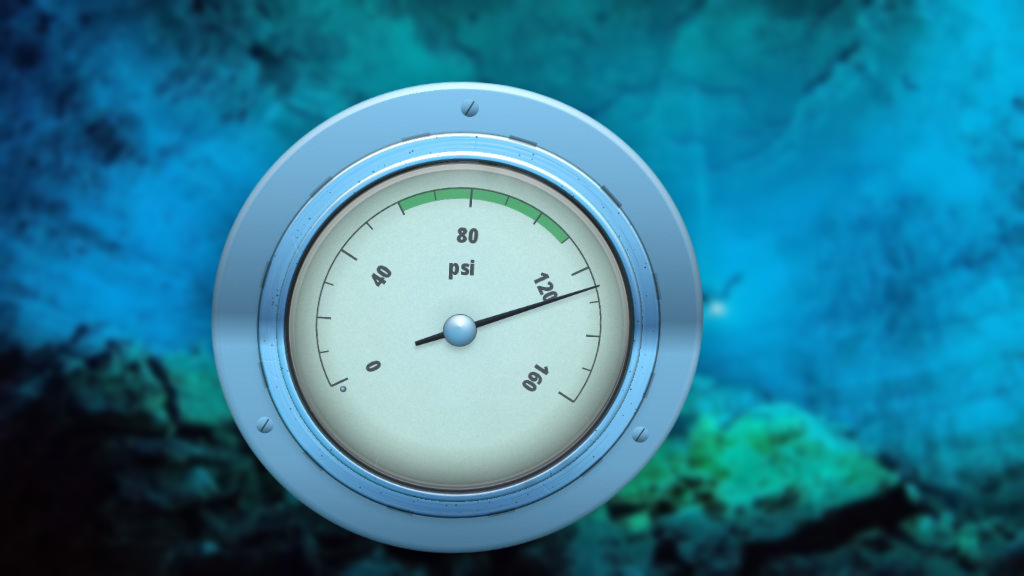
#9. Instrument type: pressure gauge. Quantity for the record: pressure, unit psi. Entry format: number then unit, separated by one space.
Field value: 125 psi
